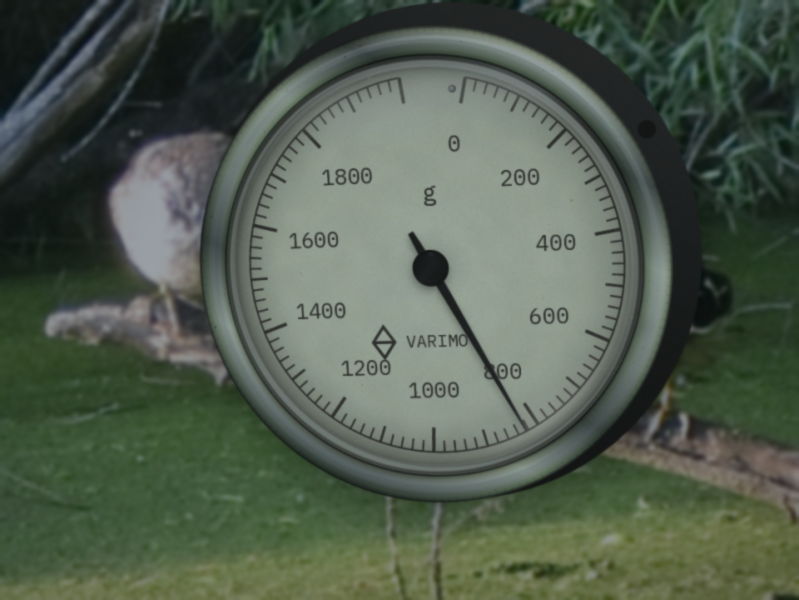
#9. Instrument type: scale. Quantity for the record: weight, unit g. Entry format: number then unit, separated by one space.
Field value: 820 g
